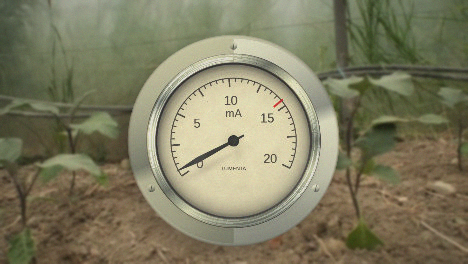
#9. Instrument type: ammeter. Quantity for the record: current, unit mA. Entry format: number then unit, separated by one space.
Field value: 0.5 mA
